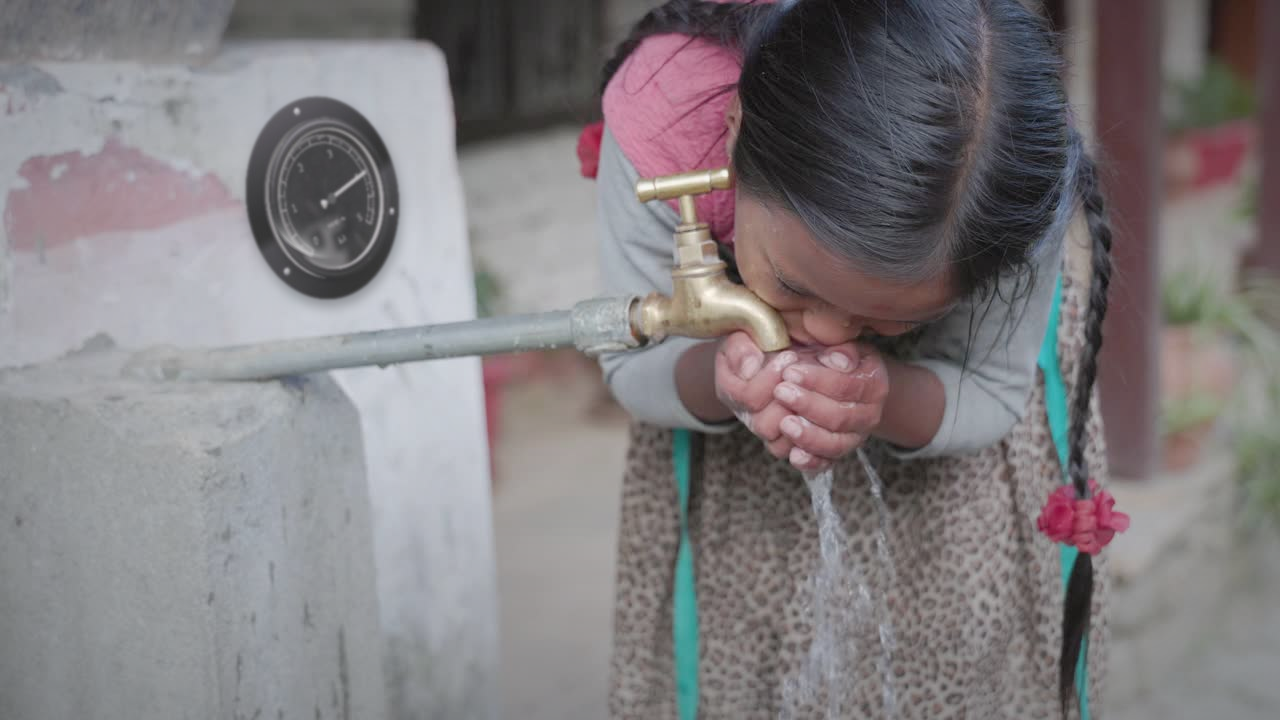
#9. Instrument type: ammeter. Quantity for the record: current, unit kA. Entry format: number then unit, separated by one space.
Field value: 4 kA
